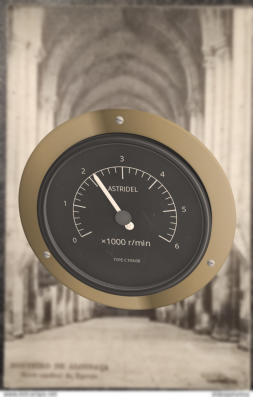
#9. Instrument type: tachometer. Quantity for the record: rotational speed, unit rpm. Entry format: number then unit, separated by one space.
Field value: 2200 rpm
